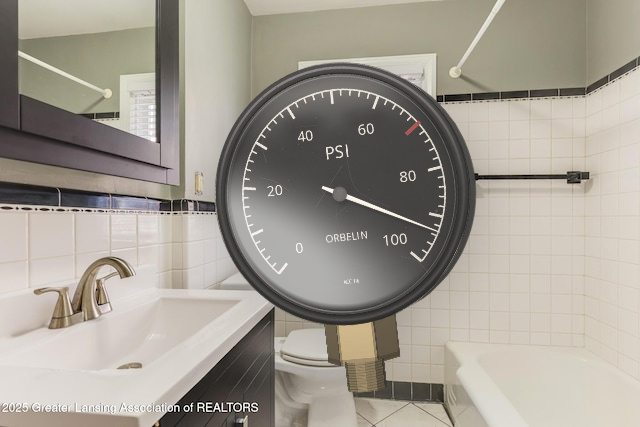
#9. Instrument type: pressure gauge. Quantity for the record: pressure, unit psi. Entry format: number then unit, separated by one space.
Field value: 93 psi
